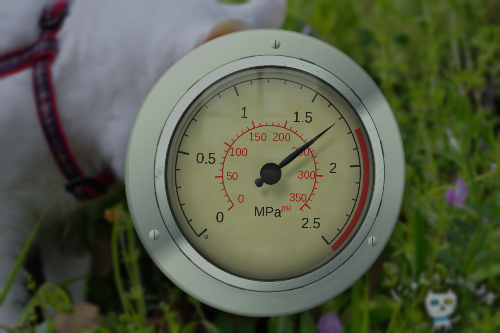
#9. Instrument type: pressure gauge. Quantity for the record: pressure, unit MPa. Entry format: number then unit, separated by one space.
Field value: 1.7 MPa
